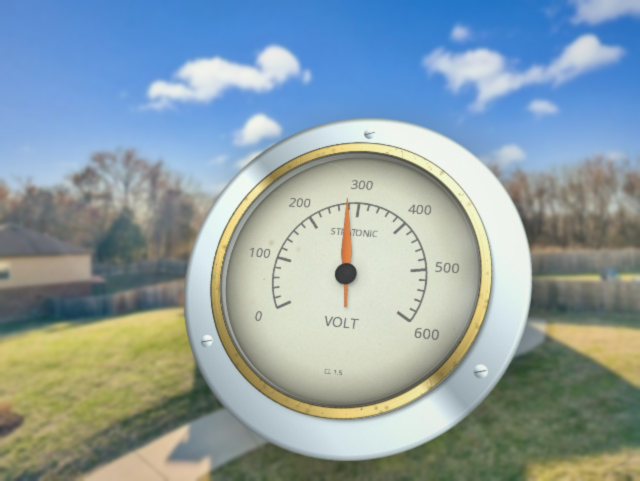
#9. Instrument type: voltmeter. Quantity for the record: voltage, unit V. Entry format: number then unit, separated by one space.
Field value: 280 V
